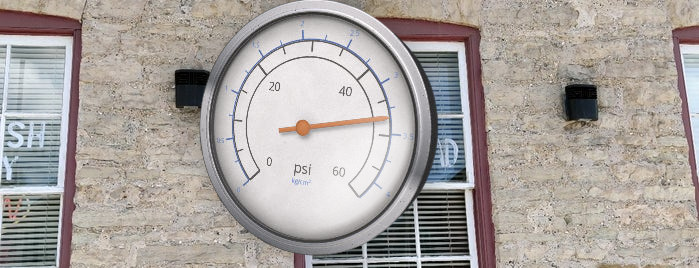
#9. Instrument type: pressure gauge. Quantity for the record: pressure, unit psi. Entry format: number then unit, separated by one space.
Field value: 47.5 psi
